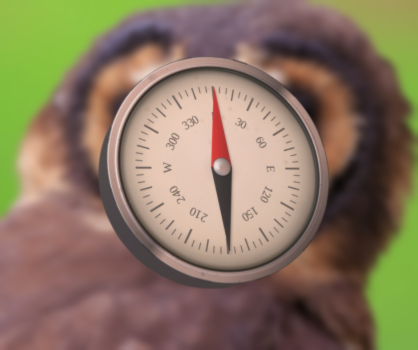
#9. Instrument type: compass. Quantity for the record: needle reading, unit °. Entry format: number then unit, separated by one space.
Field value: 0 °
